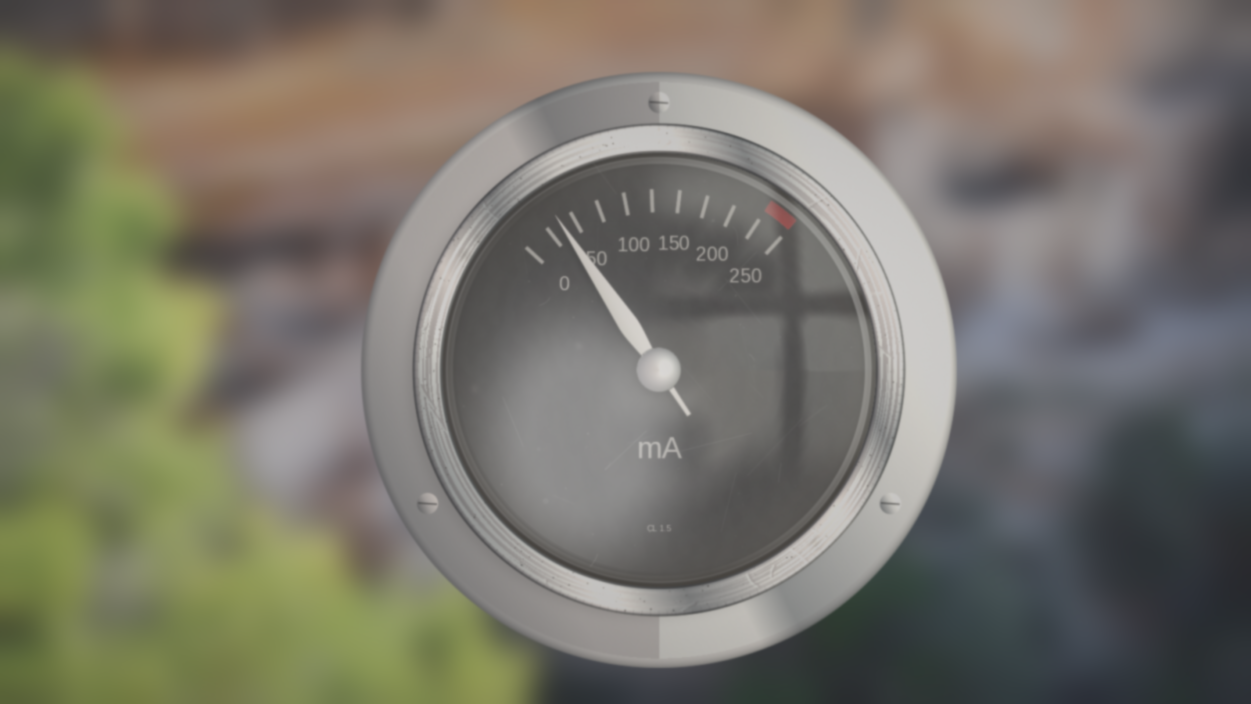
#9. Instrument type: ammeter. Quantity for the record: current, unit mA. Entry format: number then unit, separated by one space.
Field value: 37.5 mA
